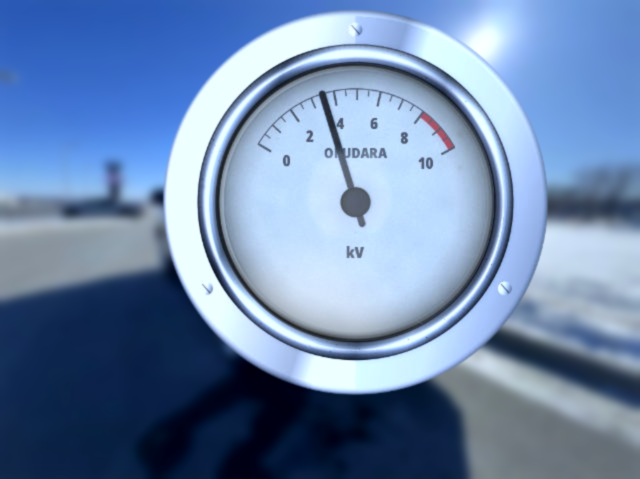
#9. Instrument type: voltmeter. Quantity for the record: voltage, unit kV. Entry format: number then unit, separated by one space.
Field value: 3.5 kV
